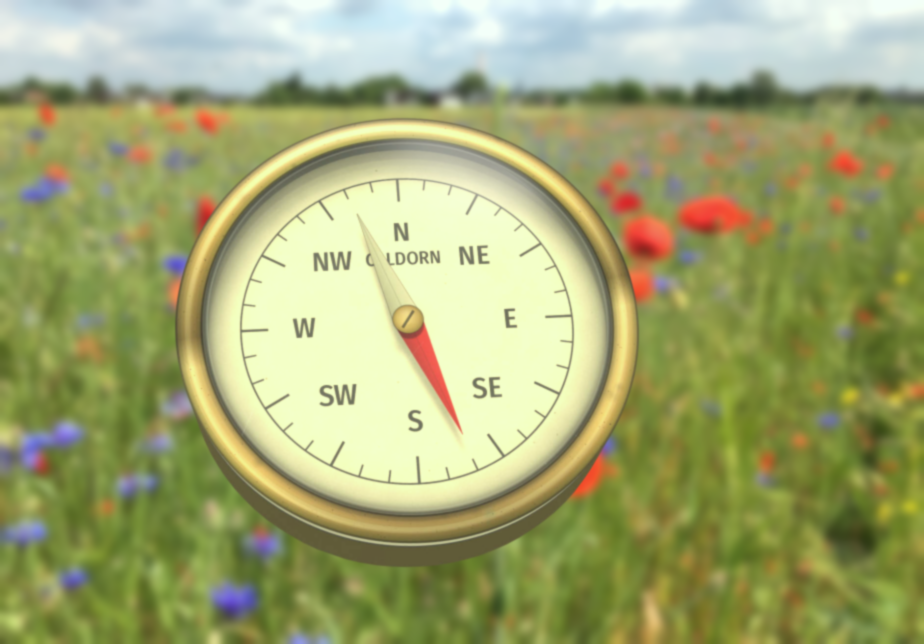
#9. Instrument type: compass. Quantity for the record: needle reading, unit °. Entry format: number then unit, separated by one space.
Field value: 160 °
